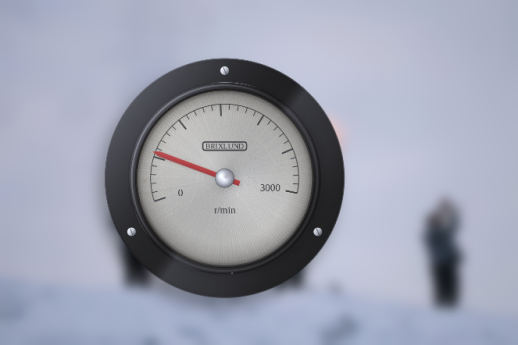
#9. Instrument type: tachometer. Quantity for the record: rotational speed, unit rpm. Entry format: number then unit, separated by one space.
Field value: 550 rpm
